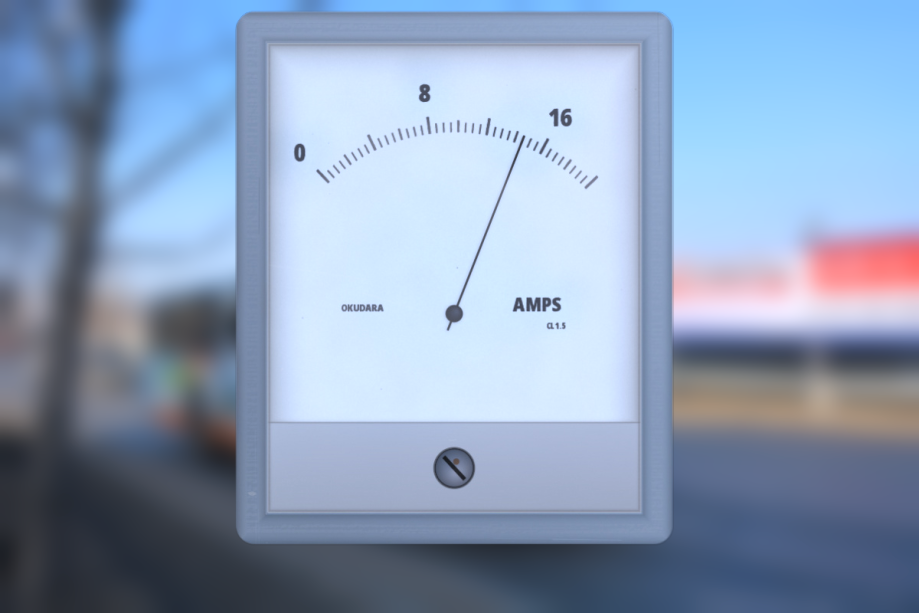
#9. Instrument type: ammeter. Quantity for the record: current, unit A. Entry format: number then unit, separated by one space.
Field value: 14.5 A
